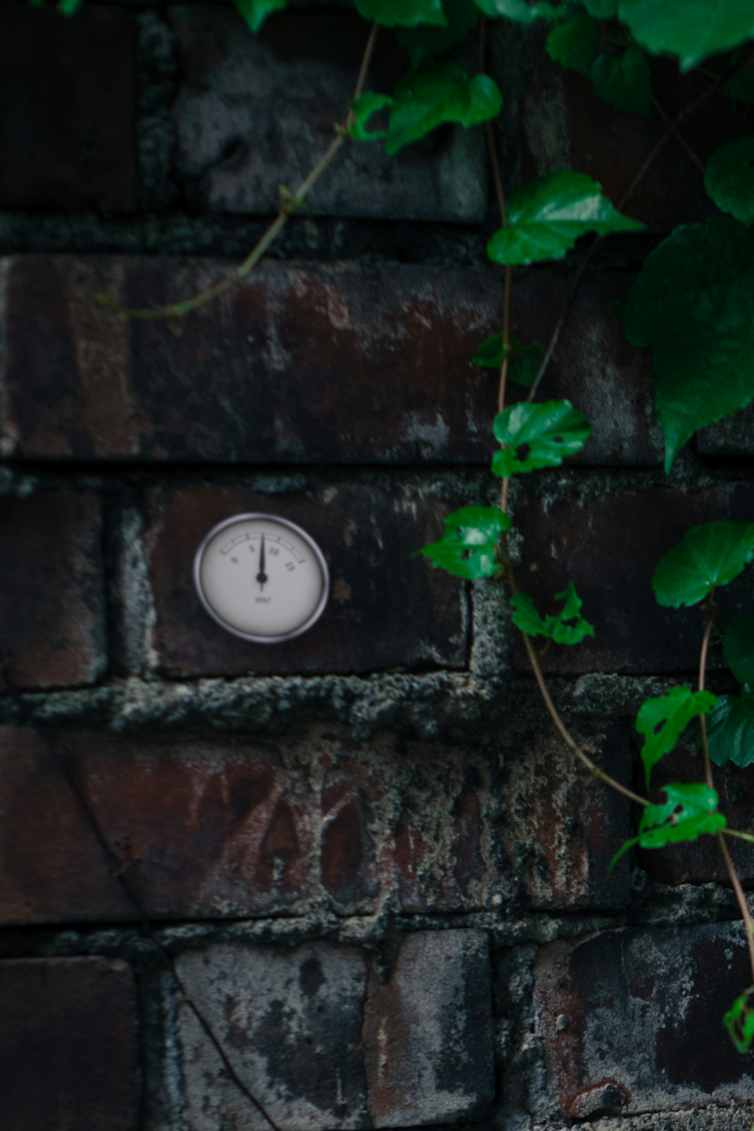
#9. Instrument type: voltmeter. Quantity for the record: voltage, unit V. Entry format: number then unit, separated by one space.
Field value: 7.5 V
